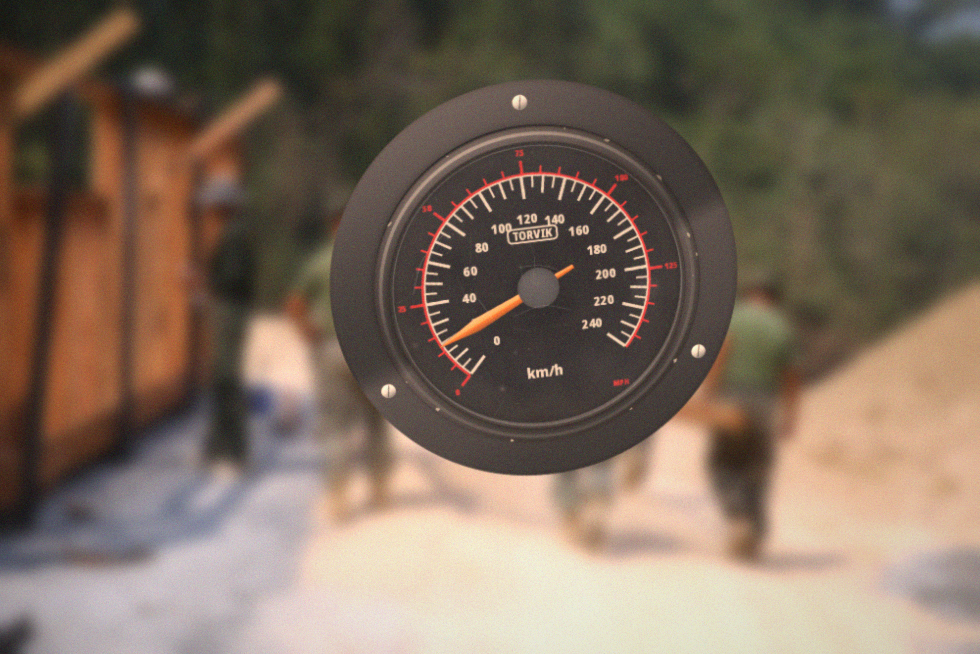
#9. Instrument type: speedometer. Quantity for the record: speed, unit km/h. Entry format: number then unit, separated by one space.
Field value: 20 km/h
